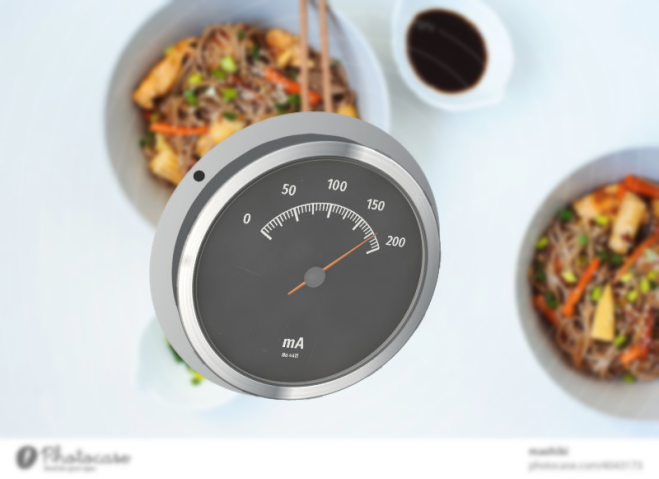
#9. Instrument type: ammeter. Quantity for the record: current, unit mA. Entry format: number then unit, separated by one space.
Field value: 175 mA
